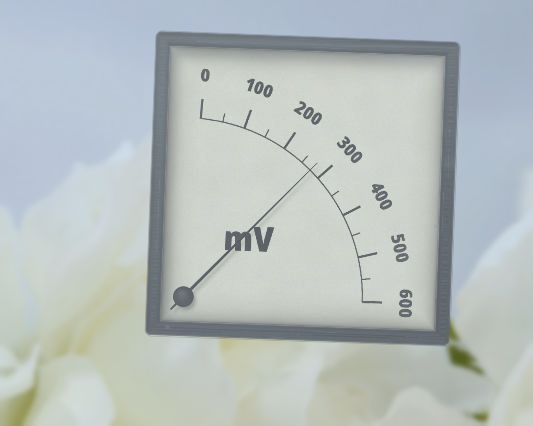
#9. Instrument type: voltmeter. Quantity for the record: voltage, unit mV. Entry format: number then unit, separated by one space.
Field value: 275 mV
